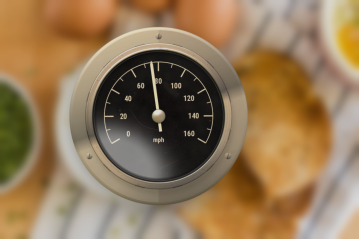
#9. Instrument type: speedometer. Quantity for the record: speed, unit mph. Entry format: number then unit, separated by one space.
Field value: 75 mph
